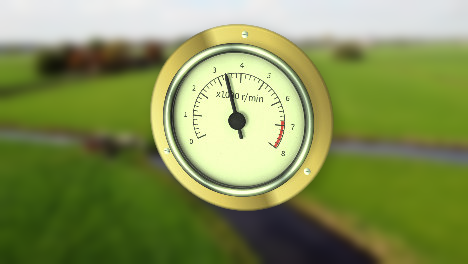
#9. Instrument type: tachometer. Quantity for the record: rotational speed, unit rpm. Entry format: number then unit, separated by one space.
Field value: 3400 rpm
